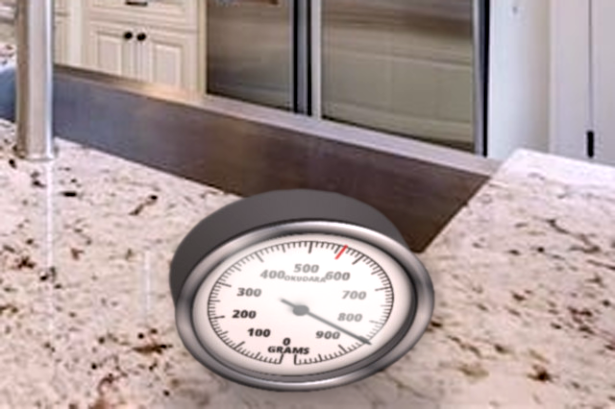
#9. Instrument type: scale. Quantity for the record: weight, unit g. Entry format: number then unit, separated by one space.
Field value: 850 g
